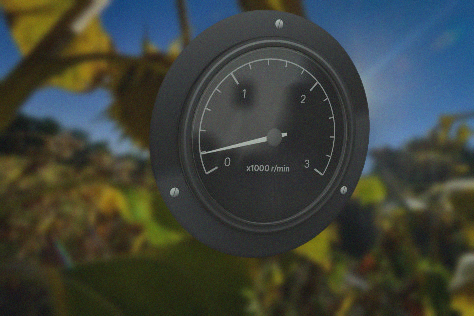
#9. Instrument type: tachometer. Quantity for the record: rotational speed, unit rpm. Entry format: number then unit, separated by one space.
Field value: 200 rpm
